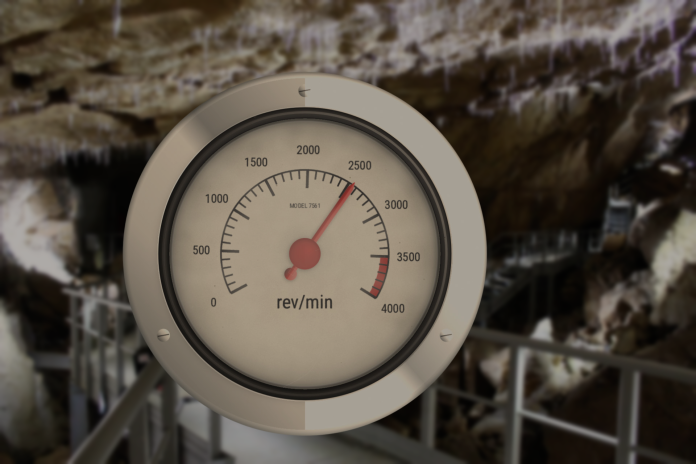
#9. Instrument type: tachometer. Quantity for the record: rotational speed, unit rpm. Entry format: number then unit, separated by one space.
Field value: 2550 rpm
